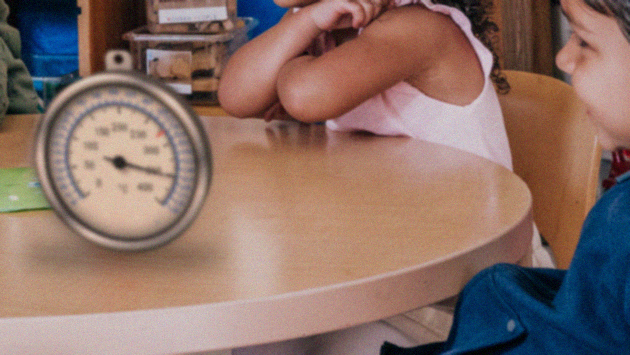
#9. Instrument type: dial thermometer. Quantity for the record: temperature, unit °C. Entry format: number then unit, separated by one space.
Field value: 350 °C
